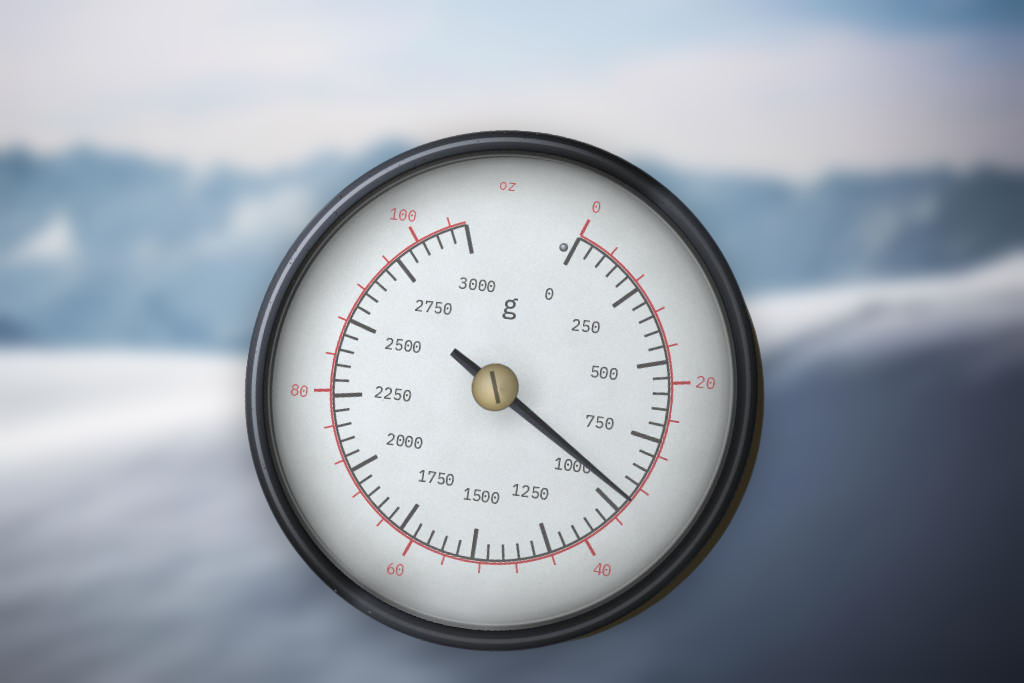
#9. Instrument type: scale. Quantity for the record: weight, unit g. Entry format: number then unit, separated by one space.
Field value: 950 g
